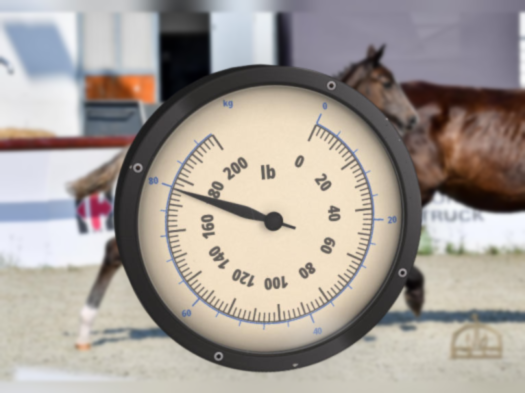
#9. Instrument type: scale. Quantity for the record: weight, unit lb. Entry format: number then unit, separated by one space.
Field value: 176 lb
